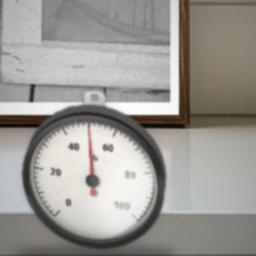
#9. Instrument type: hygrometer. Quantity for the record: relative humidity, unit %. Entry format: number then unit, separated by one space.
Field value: 50 %
